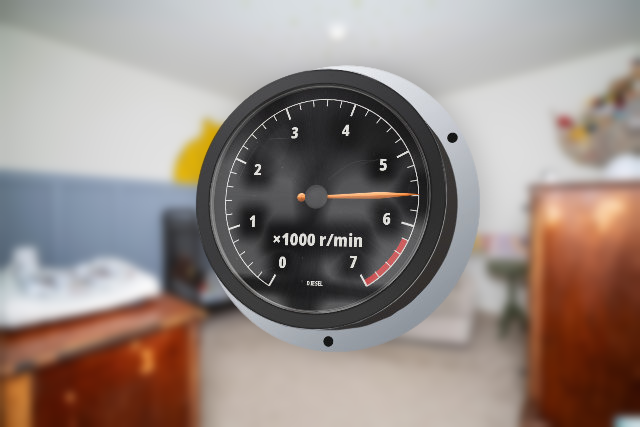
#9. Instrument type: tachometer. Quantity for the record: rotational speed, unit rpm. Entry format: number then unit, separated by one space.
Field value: 5600 rpm
